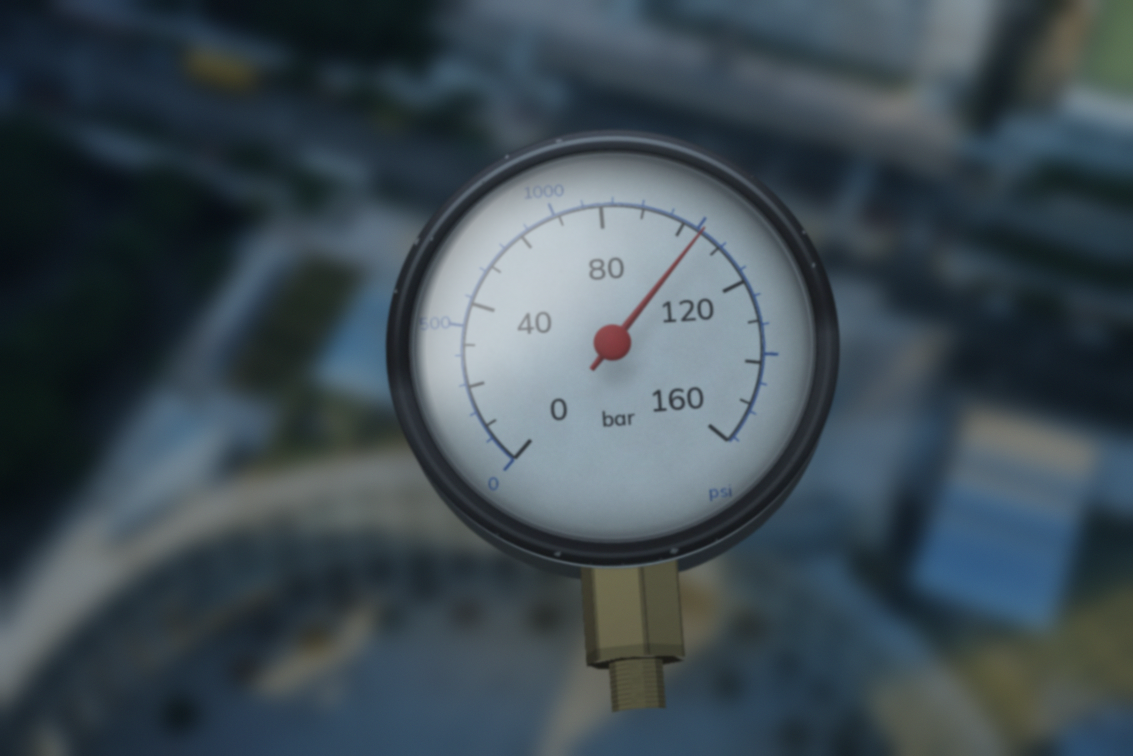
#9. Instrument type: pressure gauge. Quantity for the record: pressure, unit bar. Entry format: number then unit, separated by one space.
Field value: 105 bar
